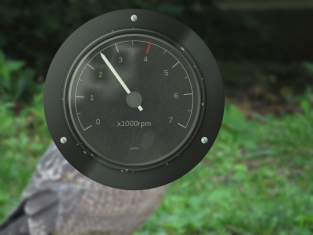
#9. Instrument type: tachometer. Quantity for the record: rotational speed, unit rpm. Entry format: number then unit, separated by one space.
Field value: 2500 rpm
